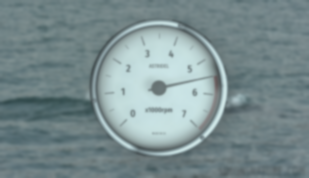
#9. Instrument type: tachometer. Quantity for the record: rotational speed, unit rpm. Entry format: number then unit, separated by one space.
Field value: 5500 rpm
